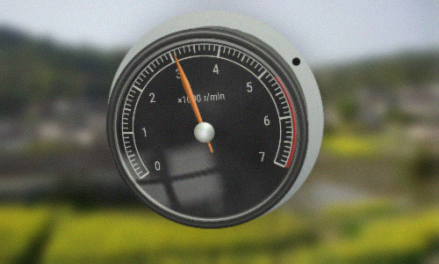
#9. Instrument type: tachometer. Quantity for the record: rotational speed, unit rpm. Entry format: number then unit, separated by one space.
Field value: 3100 rpm
